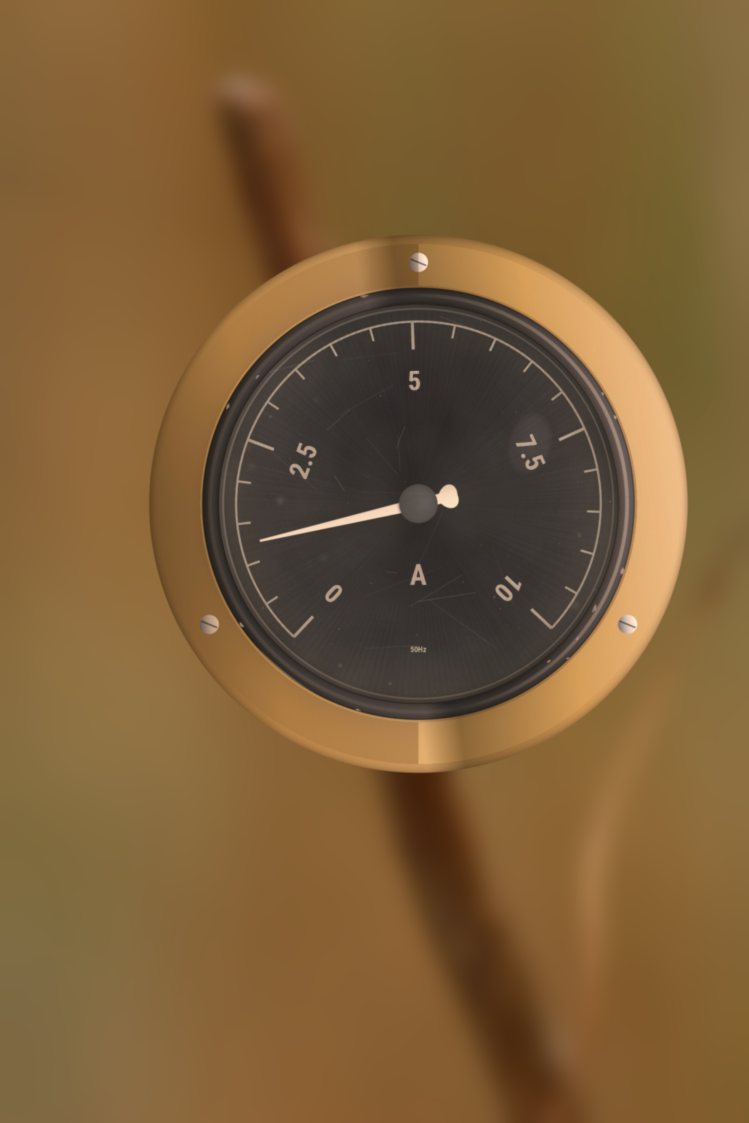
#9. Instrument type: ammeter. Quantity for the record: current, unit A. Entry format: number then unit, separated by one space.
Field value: 1.25 A
